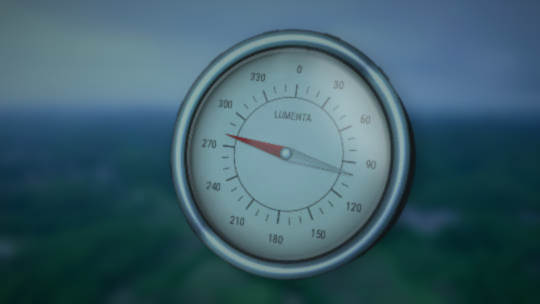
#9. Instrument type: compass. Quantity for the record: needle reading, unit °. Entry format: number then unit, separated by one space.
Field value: 280 °
